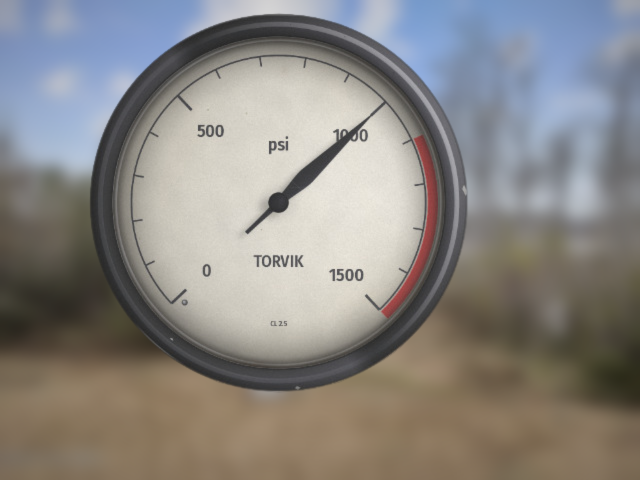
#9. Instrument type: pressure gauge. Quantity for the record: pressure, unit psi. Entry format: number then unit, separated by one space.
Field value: 1000 psi
